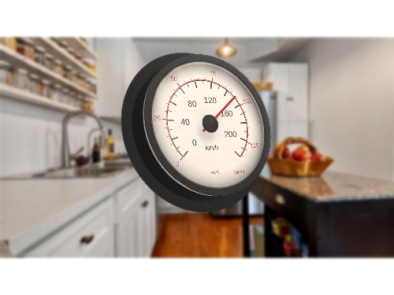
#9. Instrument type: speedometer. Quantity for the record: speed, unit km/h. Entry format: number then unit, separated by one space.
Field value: 150 km/h
